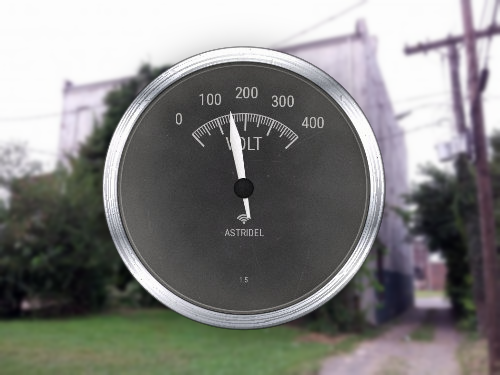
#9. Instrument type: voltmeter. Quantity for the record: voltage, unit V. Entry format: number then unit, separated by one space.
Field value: 150 V
